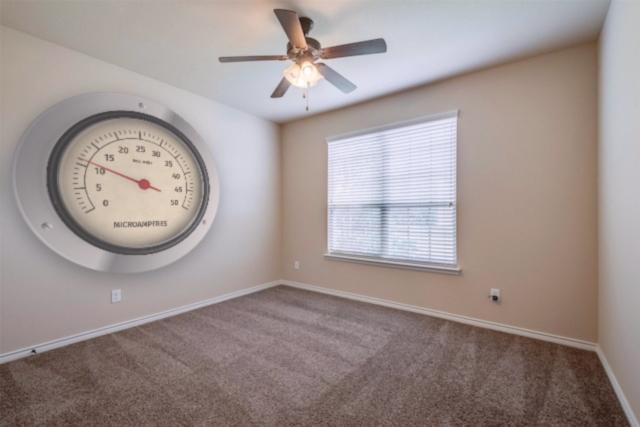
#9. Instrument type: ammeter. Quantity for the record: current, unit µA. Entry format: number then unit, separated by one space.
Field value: 11 µA
